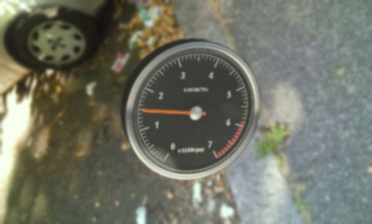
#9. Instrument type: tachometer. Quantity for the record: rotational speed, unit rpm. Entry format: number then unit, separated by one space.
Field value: 1500 rpm
